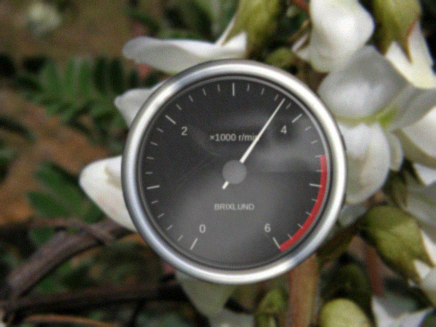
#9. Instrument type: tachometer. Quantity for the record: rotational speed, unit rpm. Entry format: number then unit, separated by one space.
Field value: 3700 rpm
